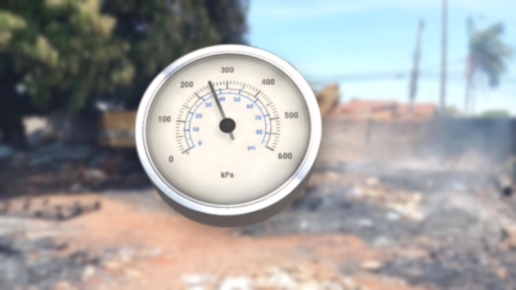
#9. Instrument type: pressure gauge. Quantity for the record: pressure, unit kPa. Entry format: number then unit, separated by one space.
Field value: 250 kPa
